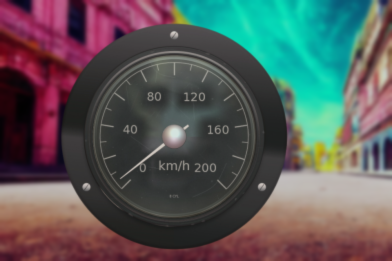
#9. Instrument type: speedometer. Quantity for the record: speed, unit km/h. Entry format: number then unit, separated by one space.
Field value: 5 km/h
